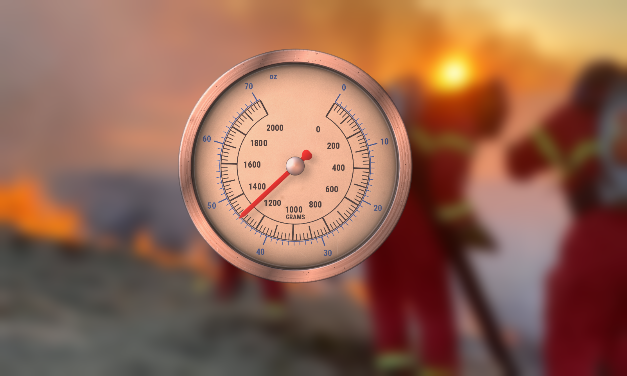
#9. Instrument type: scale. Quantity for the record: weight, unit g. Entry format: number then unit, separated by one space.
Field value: 1300 g
